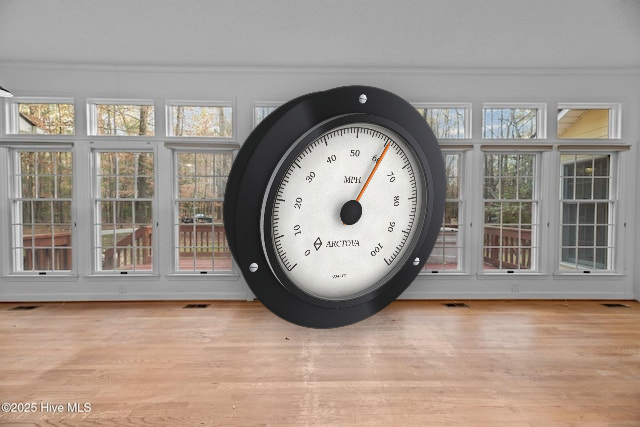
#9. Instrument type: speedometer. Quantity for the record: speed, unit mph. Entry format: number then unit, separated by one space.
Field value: 60 mph
